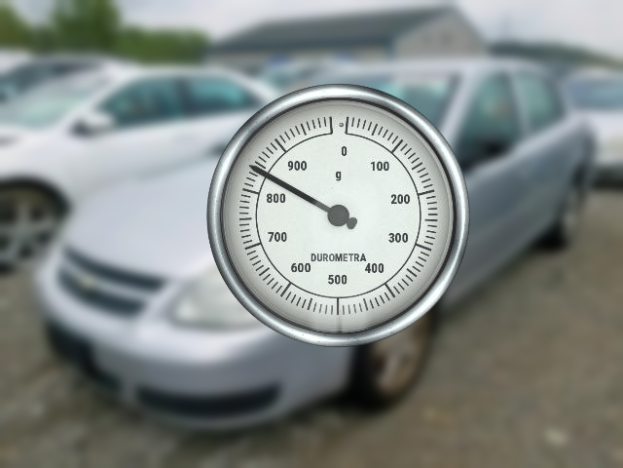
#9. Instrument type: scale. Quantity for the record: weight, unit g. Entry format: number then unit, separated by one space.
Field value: 840 g
